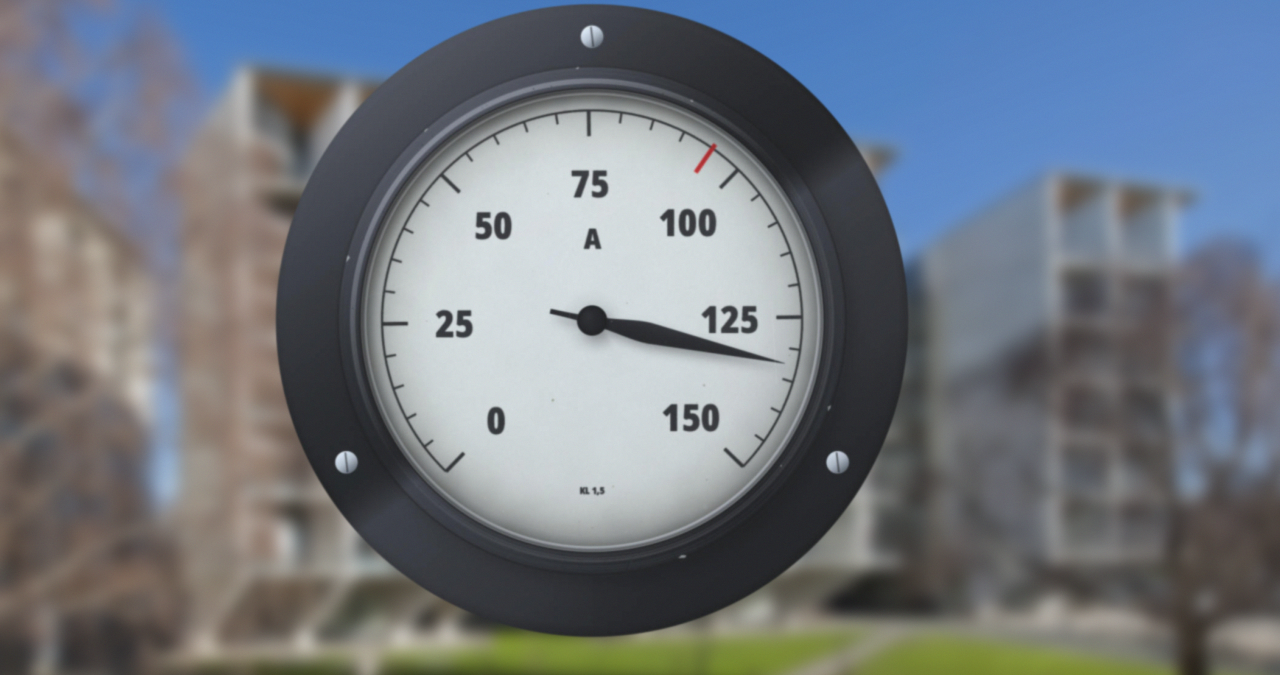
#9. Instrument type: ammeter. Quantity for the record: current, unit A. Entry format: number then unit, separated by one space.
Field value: 132.5 A
